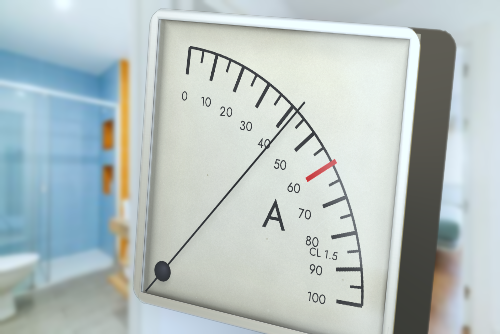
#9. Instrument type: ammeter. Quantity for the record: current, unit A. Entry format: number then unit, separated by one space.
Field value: 42.5 A
